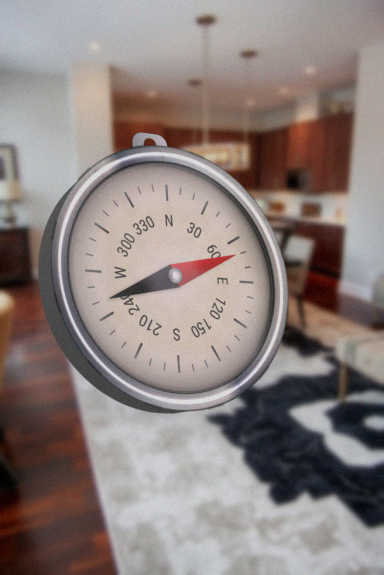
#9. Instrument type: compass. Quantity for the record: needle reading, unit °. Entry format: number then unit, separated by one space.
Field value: 70 °
